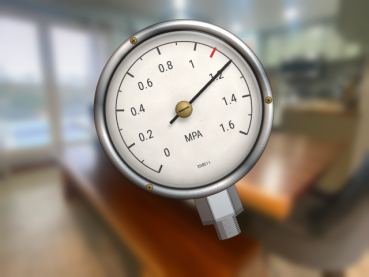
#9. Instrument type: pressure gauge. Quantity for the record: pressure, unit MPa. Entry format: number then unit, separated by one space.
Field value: 1.2 MPa
